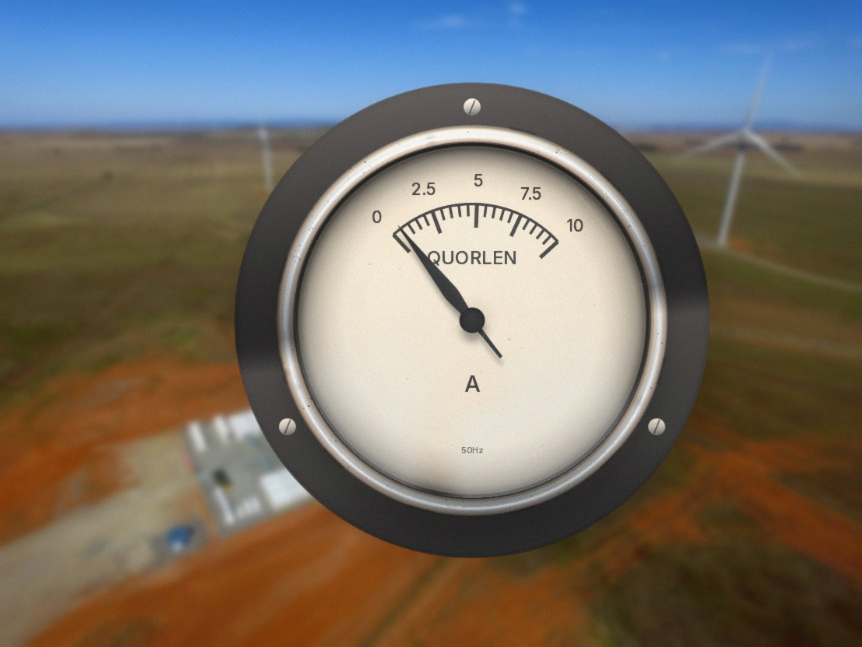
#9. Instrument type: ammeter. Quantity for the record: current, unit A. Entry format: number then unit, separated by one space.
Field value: 0.5 A
